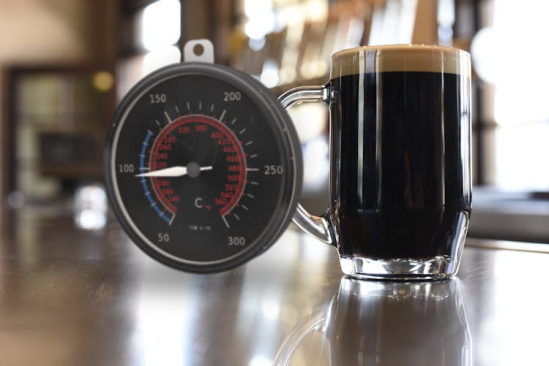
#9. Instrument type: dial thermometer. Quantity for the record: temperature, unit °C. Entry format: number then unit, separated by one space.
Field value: 95 °C
